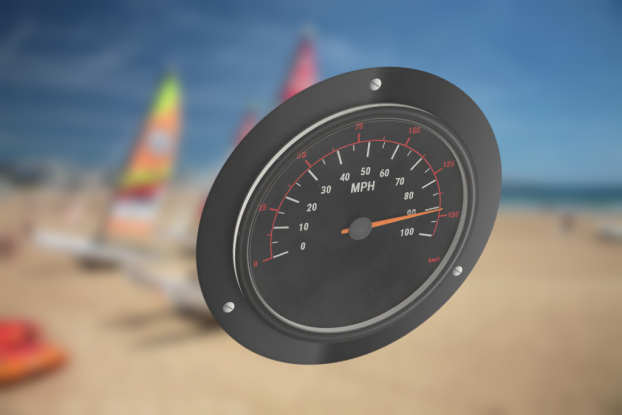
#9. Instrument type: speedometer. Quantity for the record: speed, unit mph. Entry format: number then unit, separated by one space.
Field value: 90 mph
